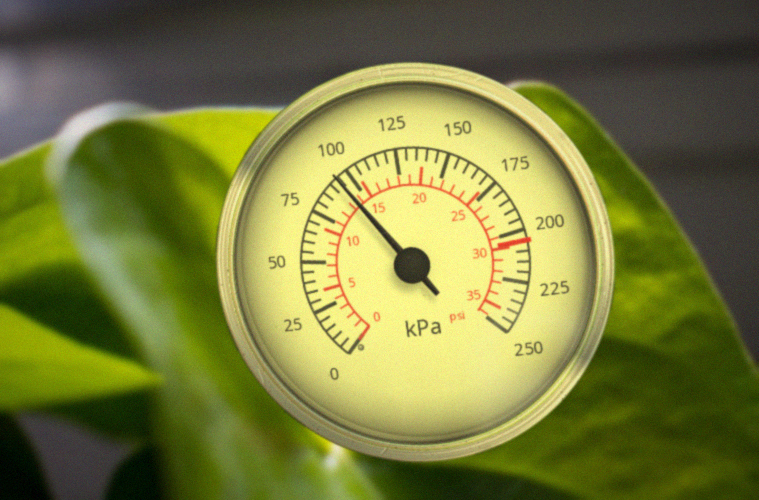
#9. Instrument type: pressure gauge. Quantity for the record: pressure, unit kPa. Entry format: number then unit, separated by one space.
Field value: 95 kPa
